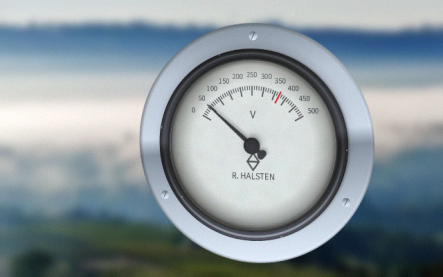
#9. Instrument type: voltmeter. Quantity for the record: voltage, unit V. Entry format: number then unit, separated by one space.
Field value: 50 V
